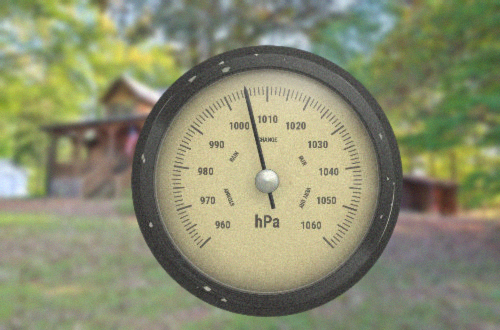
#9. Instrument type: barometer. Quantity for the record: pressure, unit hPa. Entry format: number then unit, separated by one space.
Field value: 1005 hPa
